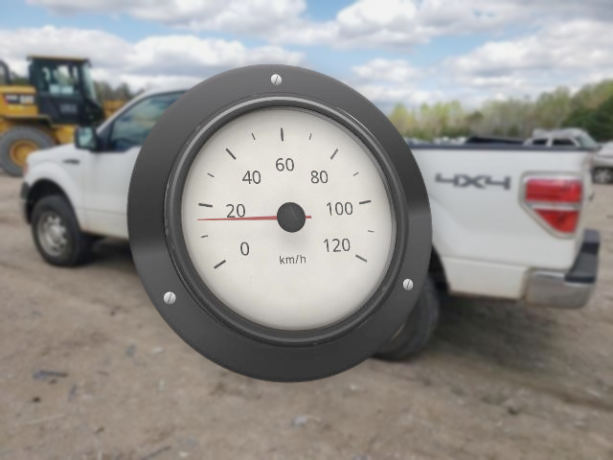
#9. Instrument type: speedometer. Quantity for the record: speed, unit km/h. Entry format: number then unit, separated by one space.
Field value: 15 km/h
